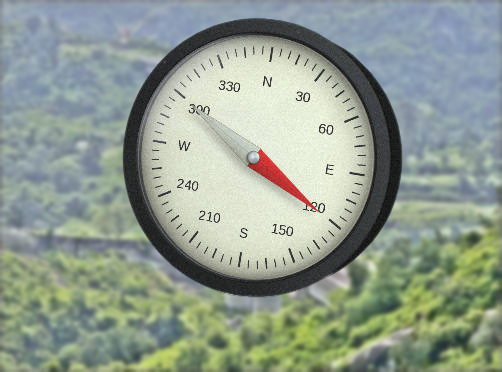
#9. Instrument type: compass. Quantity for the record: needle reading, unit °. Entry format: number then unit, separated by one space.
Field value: 120 °
